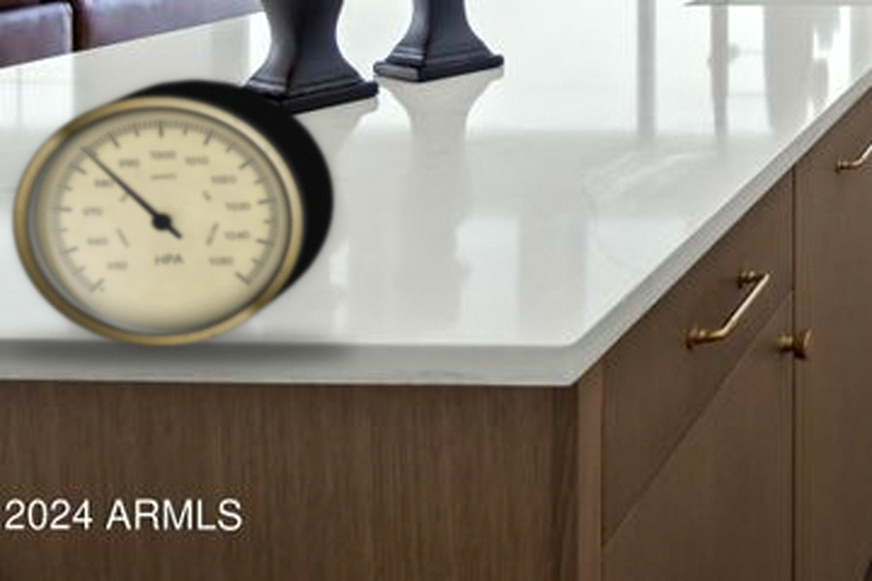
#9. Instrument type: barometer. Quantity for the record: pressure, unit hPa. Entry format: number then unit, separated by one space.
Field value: 985 hPa
